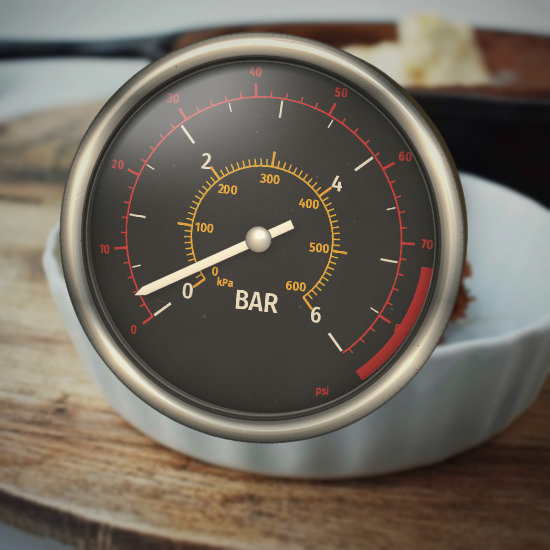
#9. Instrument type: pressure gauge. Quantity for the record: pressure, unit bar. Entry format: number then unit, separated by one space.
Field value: 0.25 bar
